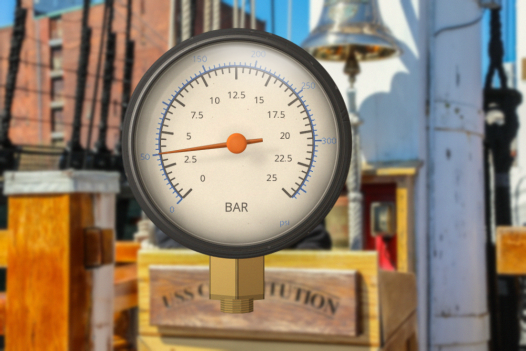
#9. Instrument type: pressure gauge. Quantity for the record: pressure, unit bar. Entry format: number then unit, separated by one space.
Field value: 3.5 bar
